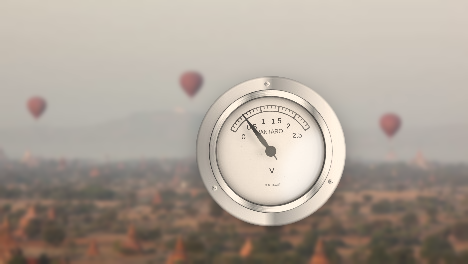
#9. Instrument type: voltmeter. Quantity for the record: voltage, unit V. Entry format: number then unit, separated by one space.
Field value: 0.5 V
